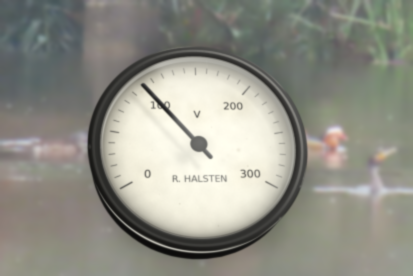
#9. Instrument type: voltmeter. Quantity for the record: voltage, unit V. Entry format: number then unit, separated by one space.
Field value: 100 V
